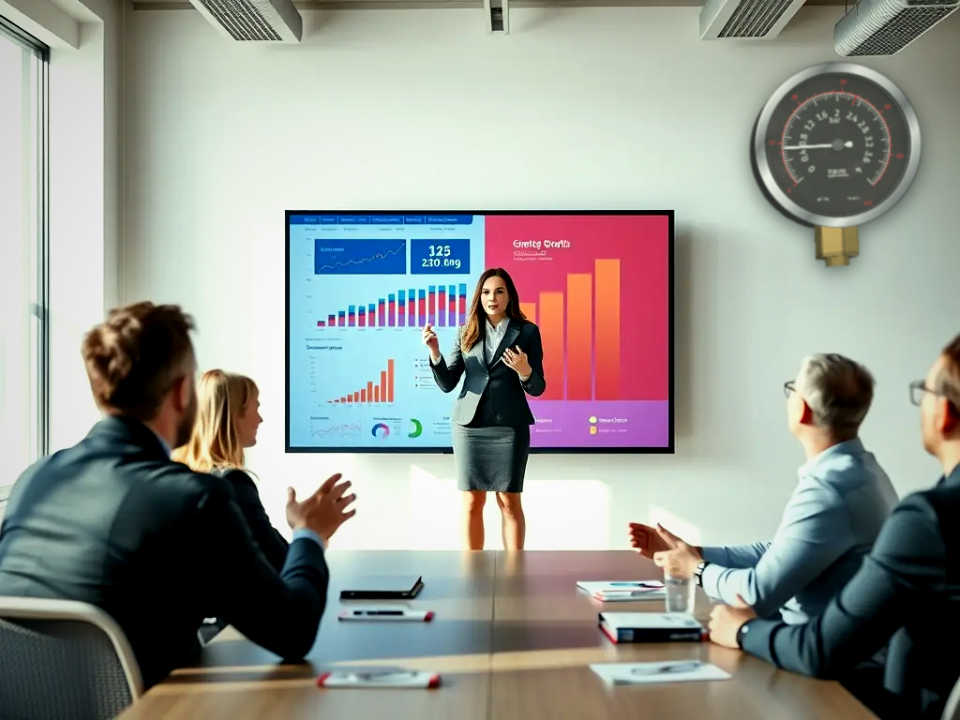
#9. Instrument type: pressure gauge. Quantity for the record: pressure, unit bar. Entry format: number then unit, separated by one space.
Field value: 0.6 bar
